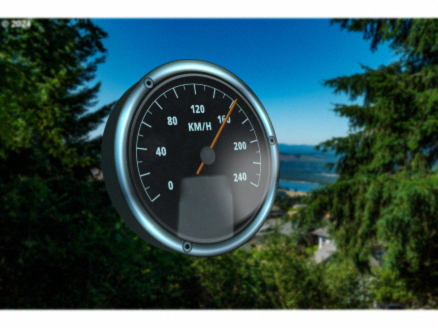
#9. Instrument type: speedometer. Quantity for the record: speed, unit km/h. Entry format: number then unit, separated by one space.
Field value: 160 km/h
